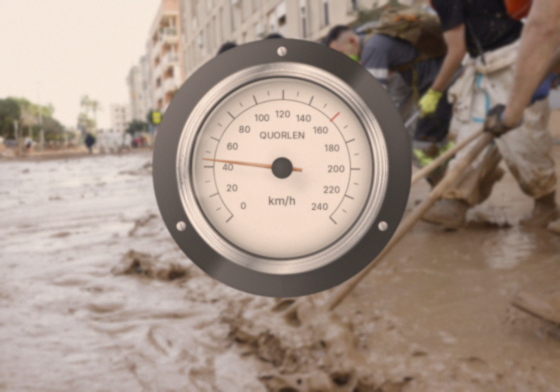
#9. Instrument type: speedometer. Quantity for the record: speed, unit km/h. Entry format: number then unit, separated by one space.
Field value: 45 km/h
